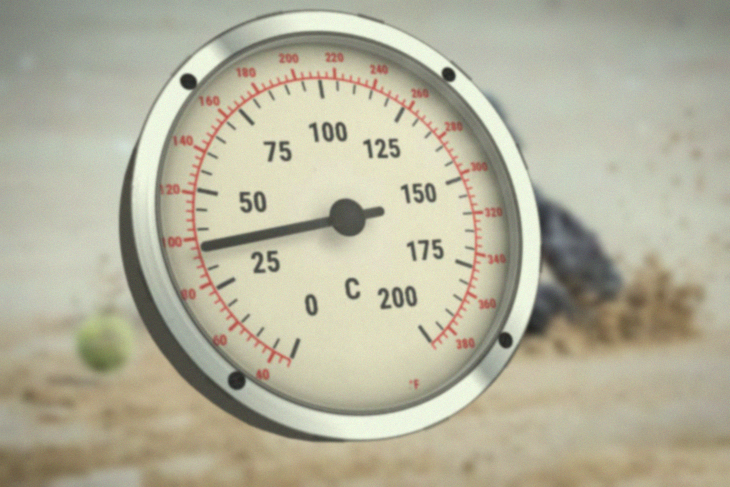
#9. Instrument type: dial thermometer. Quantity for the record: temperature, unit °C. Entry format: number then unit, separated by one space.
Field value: 35 °C
